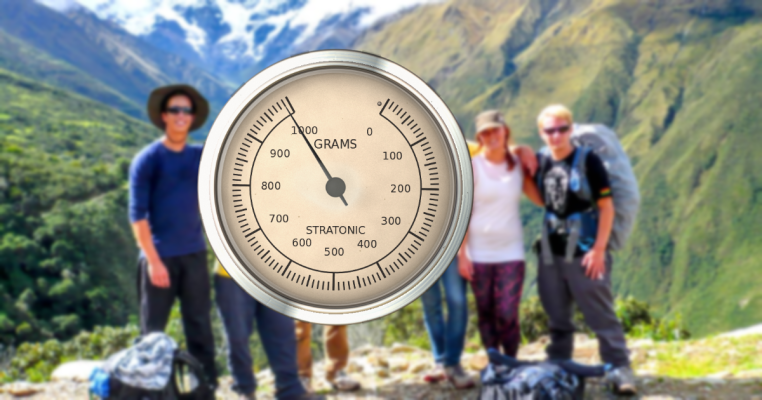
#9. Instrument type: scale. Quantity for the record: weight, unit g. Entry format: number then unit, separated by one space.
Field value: 990 g
